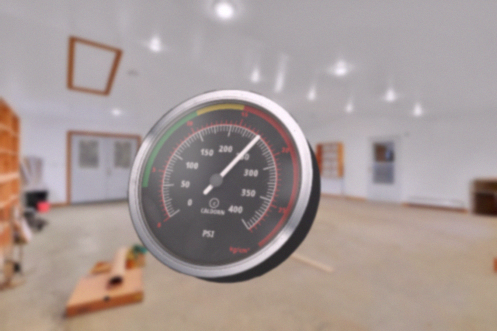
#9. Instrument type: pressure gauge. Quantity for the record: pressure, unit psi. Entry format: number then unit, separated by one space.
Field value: 250 psi
